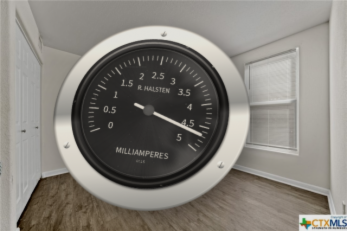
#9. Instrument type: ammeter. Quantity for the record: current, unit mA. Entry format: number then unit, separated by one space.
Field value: 4.7 mA
